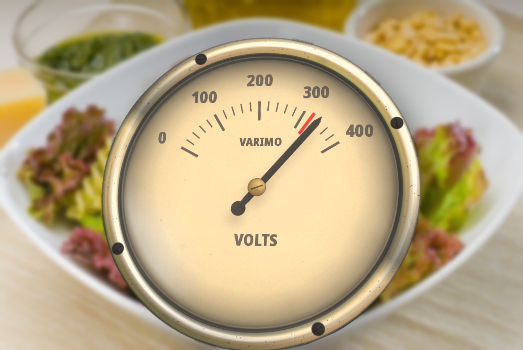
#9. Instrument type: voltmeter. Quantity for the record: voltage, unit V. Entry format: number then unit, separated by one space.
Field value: 340 V
